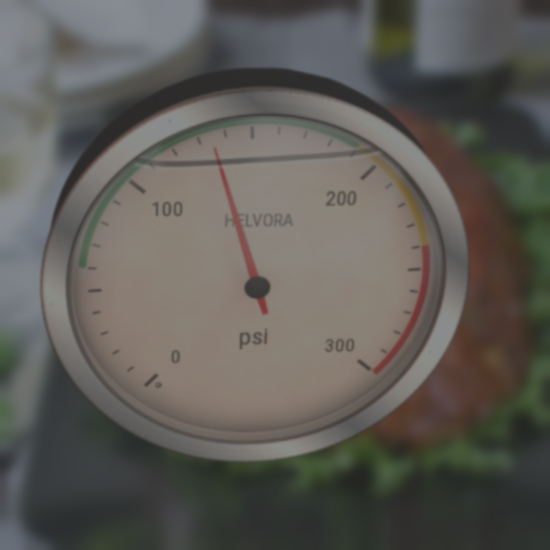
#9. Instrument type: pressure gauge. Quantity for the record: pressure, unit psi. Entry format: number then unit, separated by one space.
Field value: 135 psi
